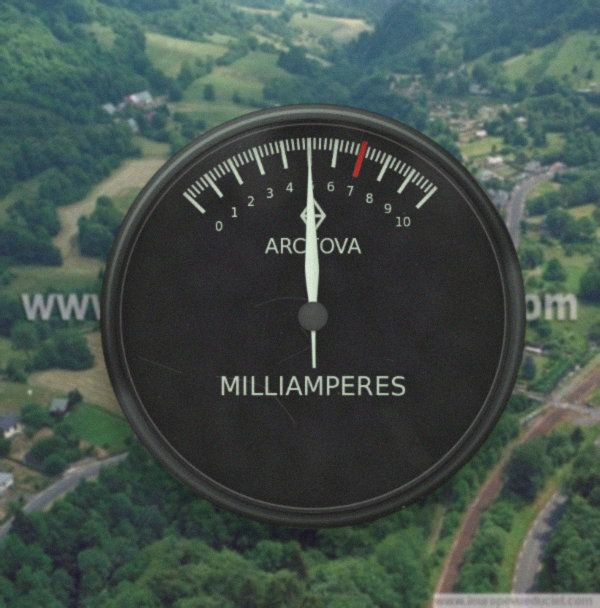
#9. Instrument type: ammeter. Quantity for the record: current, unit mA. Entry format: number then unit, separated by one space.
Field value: 5 mA
